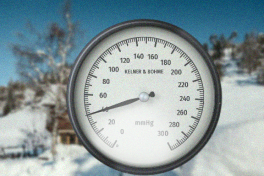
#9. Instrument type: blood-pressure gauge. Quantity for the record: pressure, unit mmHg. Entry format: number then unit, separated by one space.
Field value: 40 mmHg
